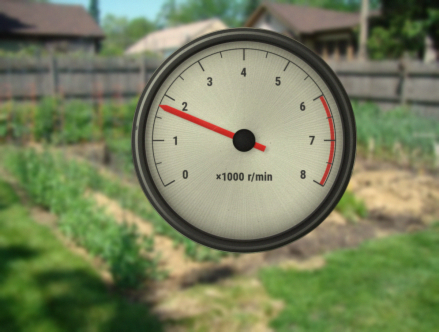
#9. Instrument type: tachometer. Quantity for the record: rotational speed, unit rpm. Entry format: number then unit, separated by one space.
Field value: 1750 rpm
